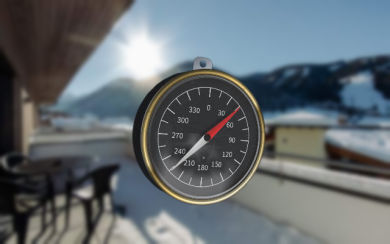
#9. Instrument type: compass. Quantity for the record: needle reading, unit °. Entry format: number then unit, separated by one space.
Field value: 45 °
